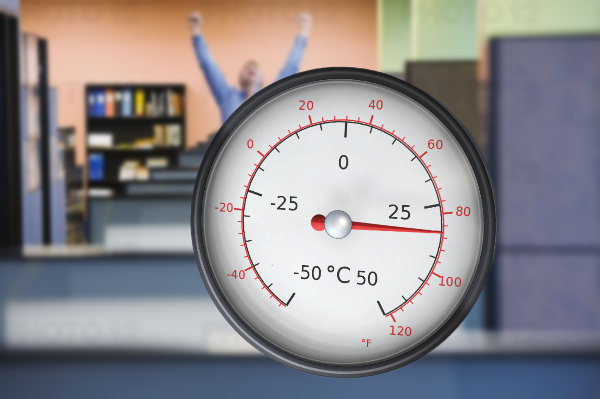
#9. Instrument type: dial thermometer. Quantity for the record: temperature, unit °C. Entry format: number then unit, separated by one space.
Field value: 30 °C
